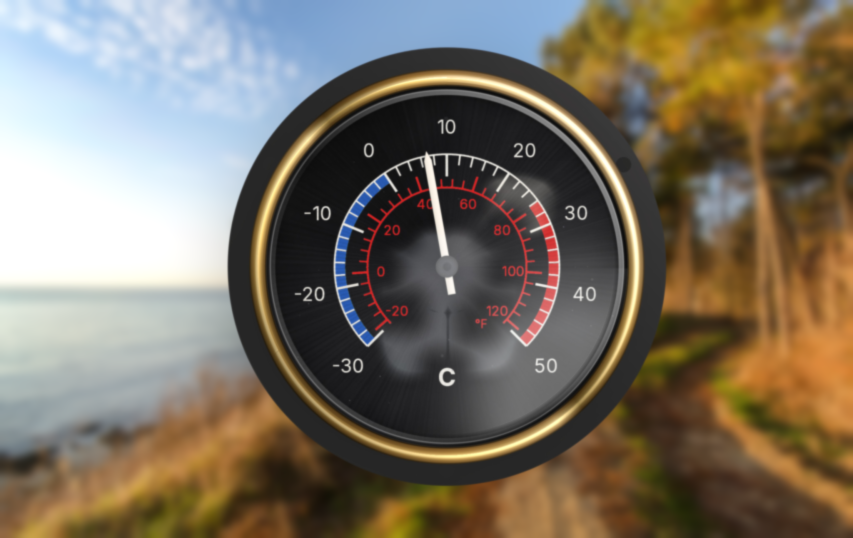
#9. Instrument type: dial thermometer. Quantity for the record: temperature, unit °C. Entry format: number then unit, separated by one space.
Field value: 7 °C
